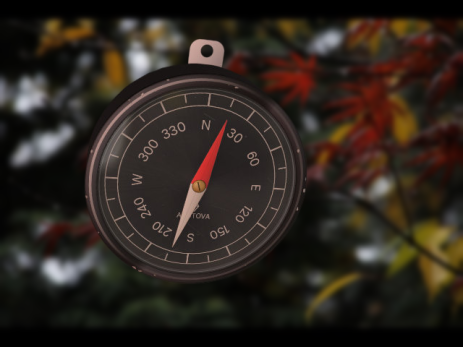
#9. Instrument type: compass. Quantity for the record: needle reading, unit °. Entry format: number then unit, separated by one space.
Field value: 15 °
